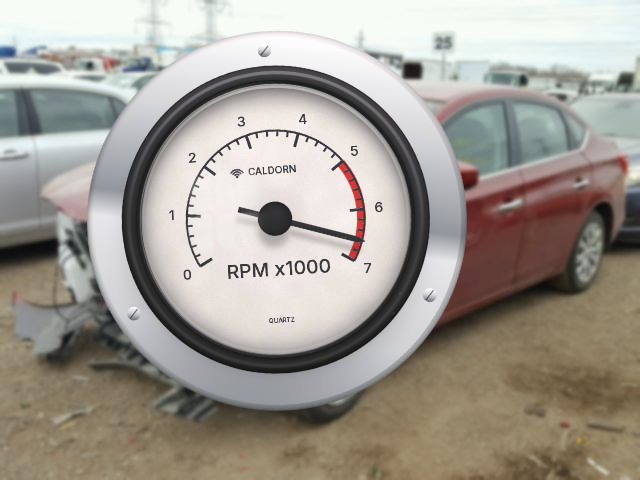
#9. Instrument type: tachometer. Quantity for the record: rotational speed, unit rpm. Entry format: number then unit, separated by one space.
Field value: 6600 rpm
